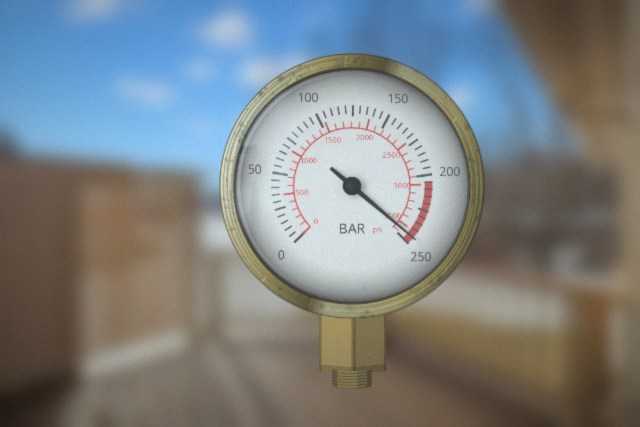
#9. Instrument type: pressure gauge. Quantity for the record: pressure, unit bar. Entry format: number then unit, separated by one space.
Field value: 245 bar
